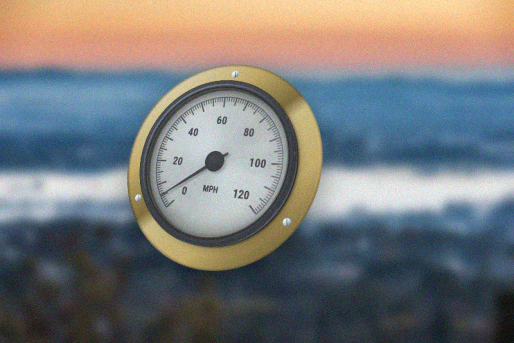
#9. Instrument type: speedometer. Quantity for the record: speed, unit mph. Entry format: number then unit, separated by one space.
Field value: 5 mph
